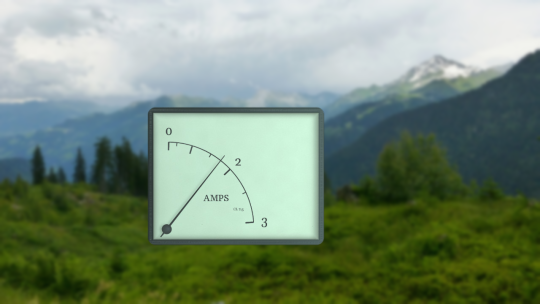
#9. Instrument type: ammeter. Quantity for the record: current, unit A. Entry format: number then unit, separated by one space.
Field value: 1.75 A
